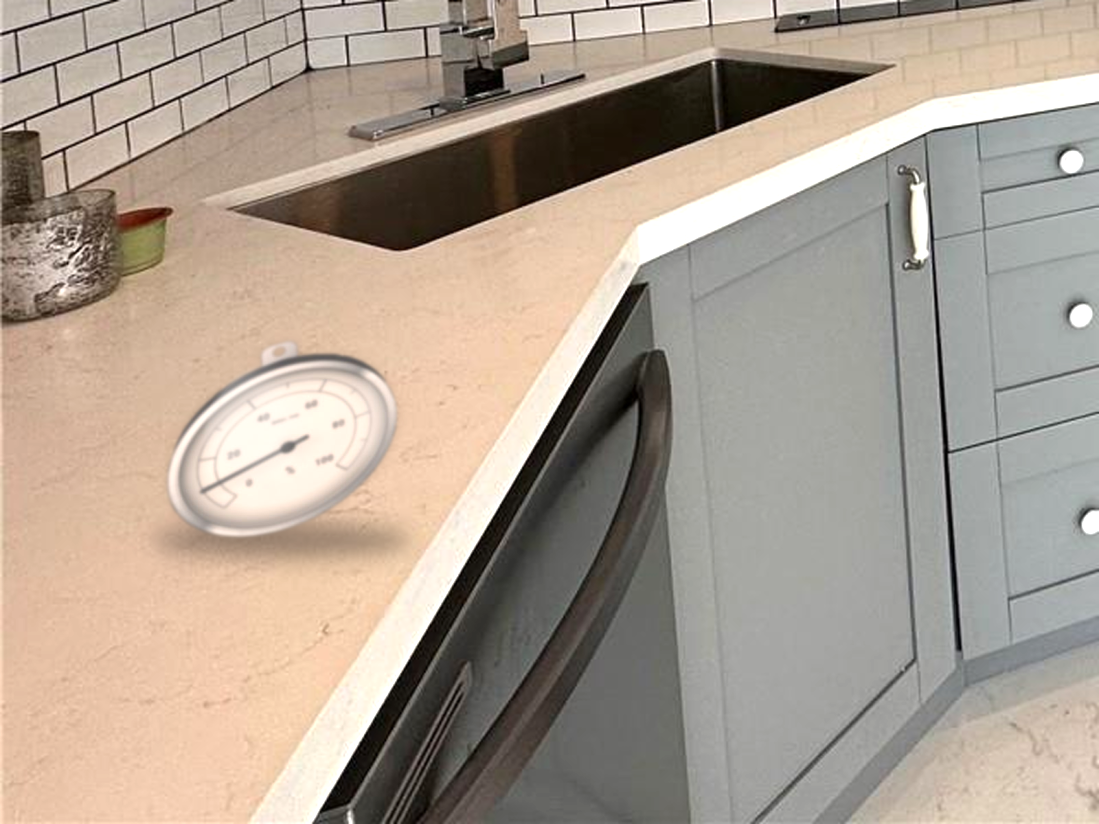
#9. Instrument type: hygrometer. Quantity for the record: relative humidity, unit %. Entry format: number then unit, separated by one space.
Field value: 10 %
